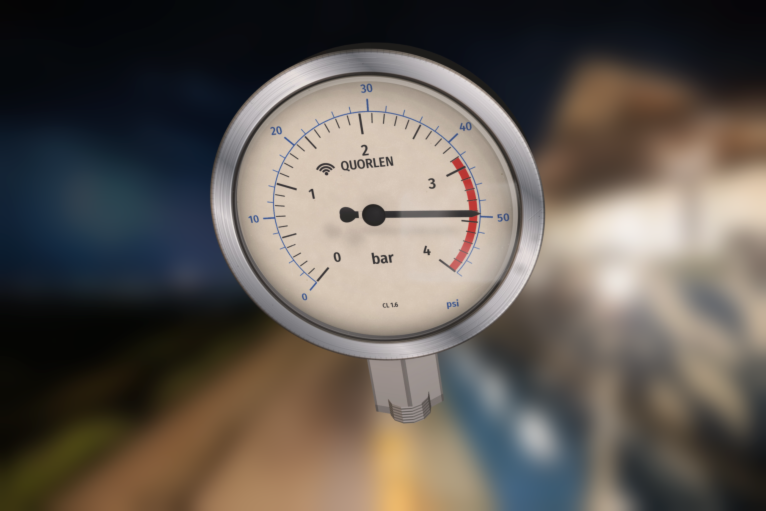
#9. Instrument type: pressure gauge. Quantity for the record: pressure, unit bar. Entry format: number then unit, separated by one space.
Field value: 3.4 bar
